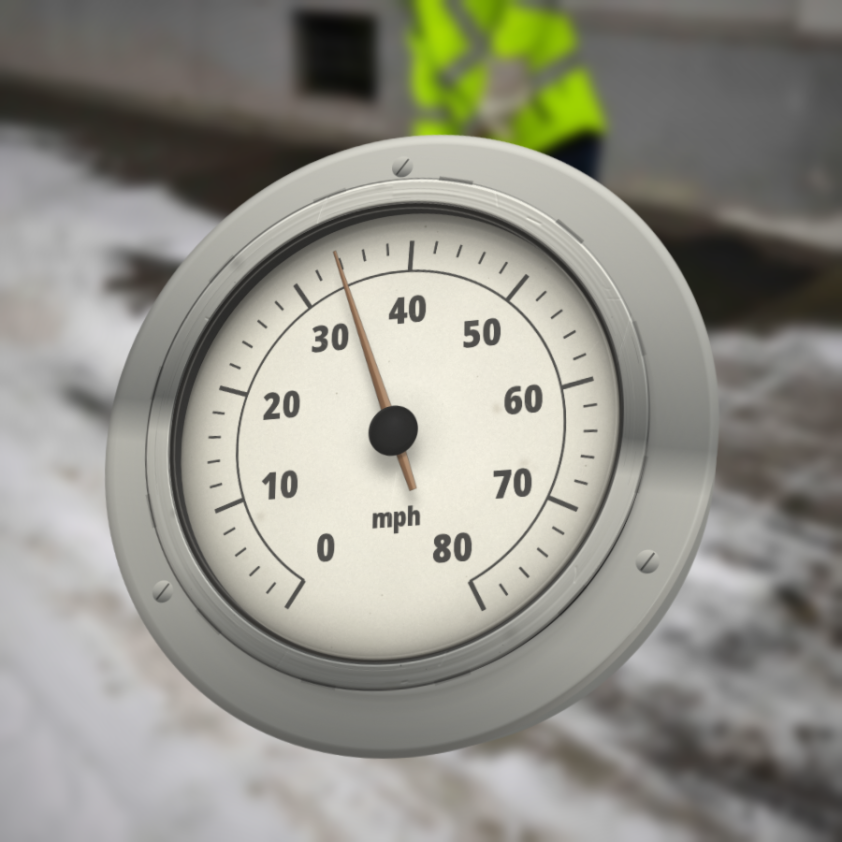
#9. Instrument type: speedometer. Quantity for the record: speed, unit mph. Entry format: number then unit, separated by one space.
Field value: 34 mph
